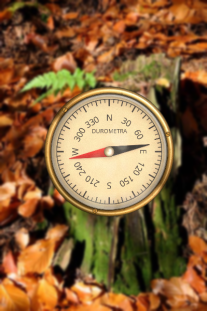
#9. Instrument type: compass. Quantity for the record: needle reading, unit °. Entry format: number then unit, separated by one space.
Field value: 260 °
